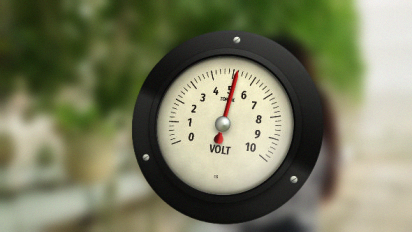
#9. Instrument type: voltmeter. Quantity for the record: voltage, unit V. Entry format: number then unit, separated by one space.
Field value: 5.2 V
